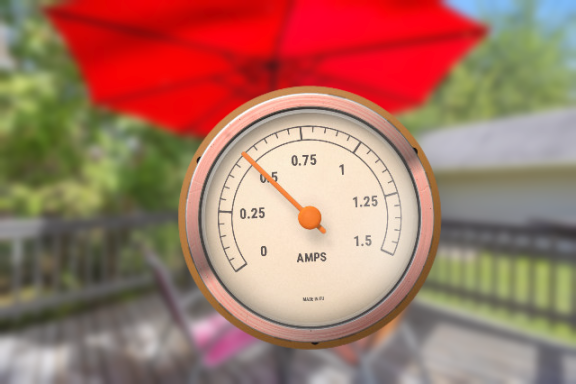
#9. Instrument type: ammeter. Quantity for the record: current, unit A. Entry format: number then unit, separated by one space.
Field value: 0.5 A
